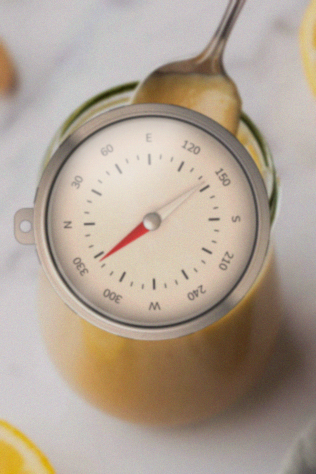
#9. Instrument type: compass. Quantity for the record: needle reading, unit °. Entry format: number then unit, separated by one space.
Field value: 325 °
